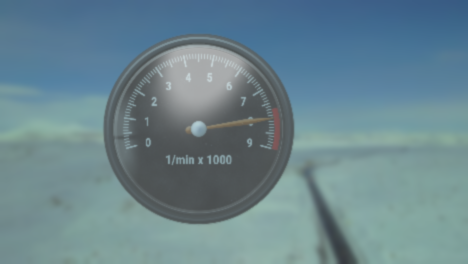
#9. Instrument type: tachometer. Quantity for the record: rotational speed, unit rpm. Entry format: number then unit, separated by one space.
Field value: 8000 rpm
